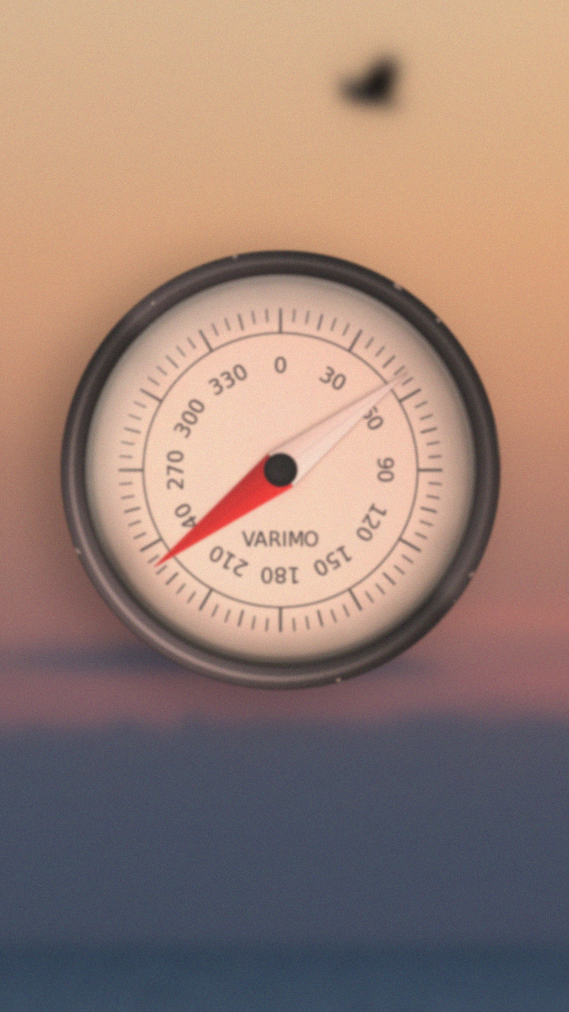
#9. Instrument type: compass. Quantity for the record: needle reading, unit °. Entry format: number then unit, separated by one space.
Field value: 232.5 °
